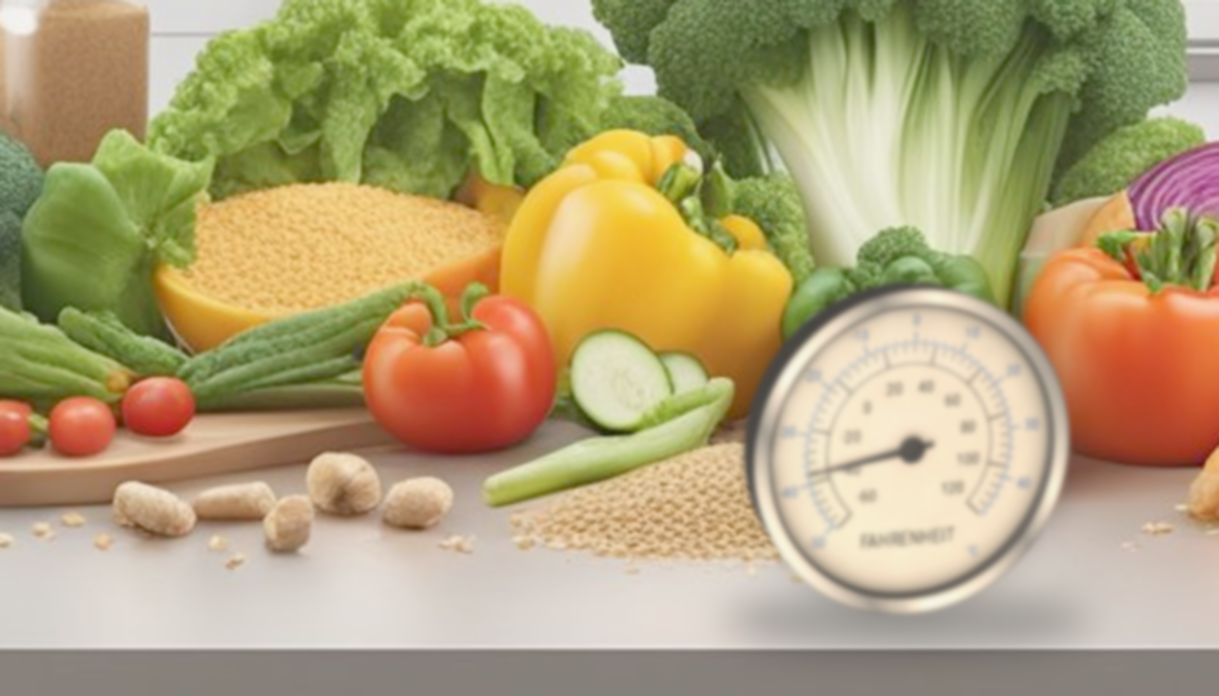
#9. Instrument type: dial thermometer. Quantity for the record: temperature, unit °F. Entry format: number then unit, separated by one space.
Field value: -36 °F
